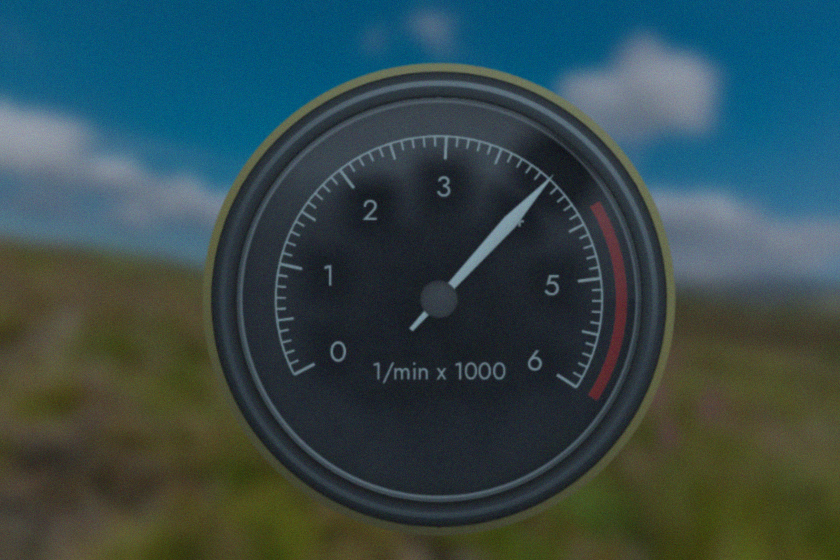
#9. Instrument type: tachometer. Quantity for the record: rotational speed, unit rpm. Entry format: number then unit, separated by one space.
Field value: 4000 rpm
